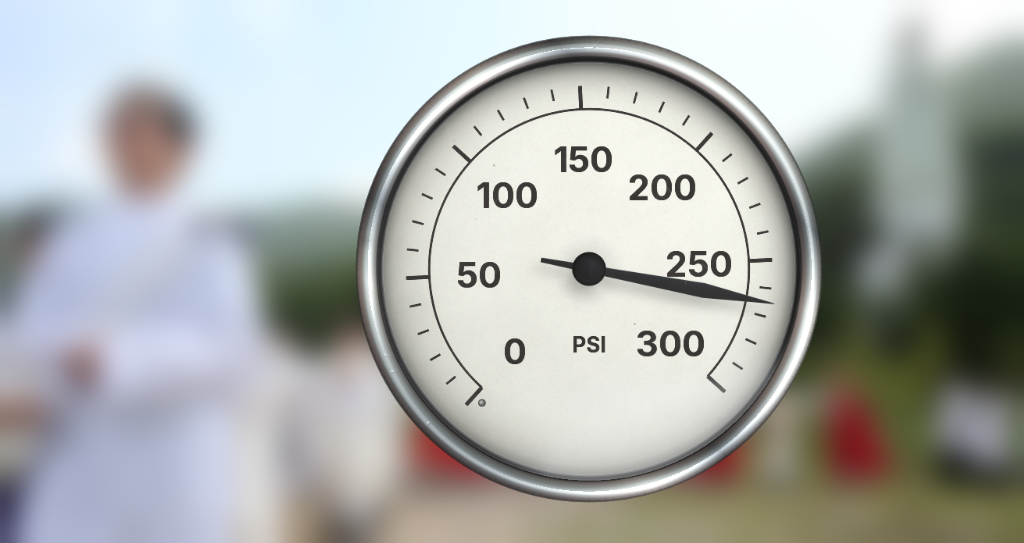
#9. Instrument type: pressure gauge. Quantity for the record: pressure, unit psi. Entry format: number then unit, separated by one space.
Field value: 265 psi
